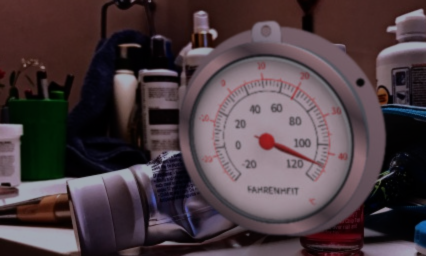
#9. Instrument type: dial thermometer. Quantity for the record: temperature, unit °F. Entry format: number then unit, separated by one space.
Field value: 110 °F
